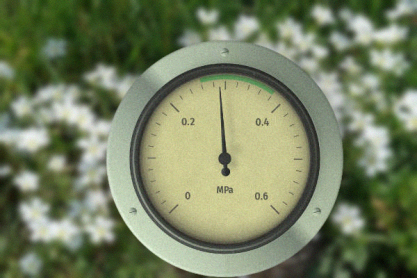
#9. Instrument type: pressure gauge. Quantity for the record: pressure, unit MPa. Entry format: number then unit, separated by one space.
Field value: 0.29 MPa
